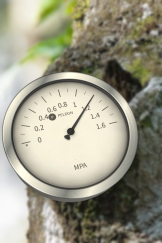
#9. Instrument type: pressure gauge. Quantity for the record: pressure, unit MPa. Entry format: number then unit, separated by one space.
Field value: 1.2 MPa
